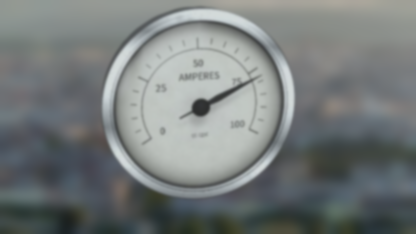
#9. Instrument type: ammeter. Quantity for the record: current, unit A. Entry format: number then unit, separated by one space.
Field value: 77.5 A
